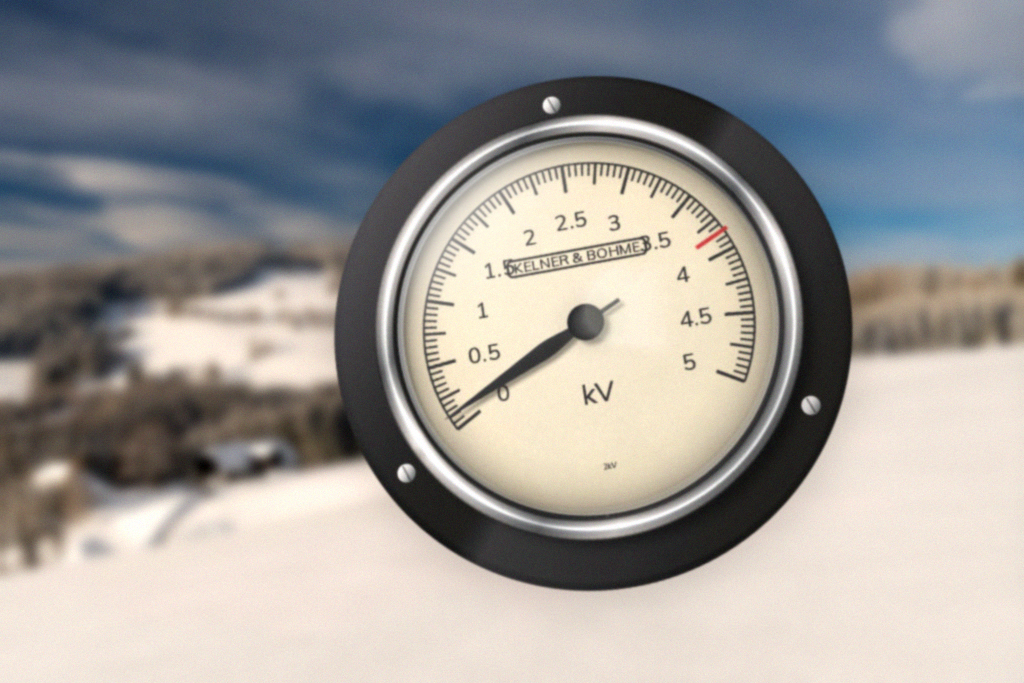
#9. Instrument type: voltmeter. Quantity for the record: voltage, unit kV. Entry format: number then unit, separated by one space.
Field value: 0.1 kV
